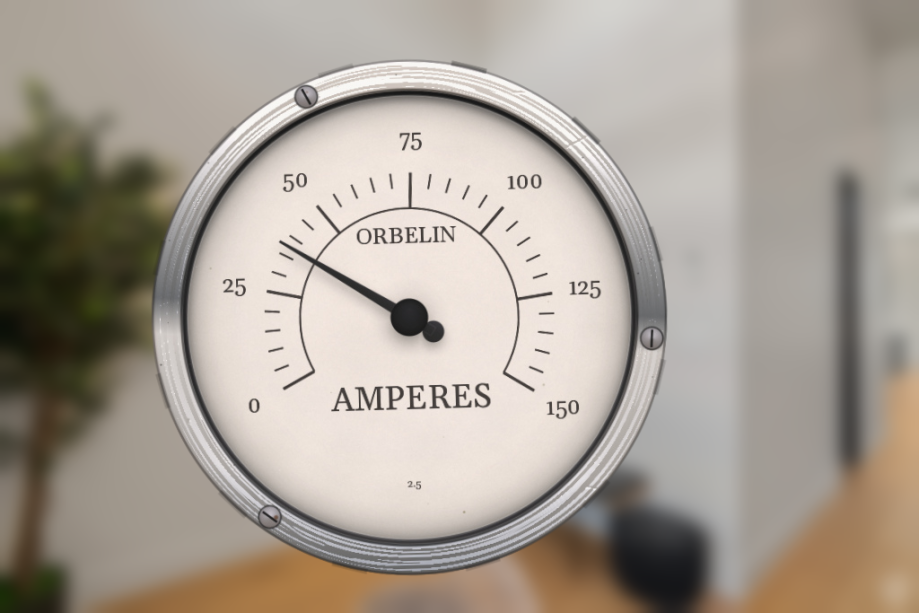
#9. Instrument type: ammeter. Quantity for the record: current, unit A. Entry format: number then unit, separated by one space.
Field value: 37.5 A
